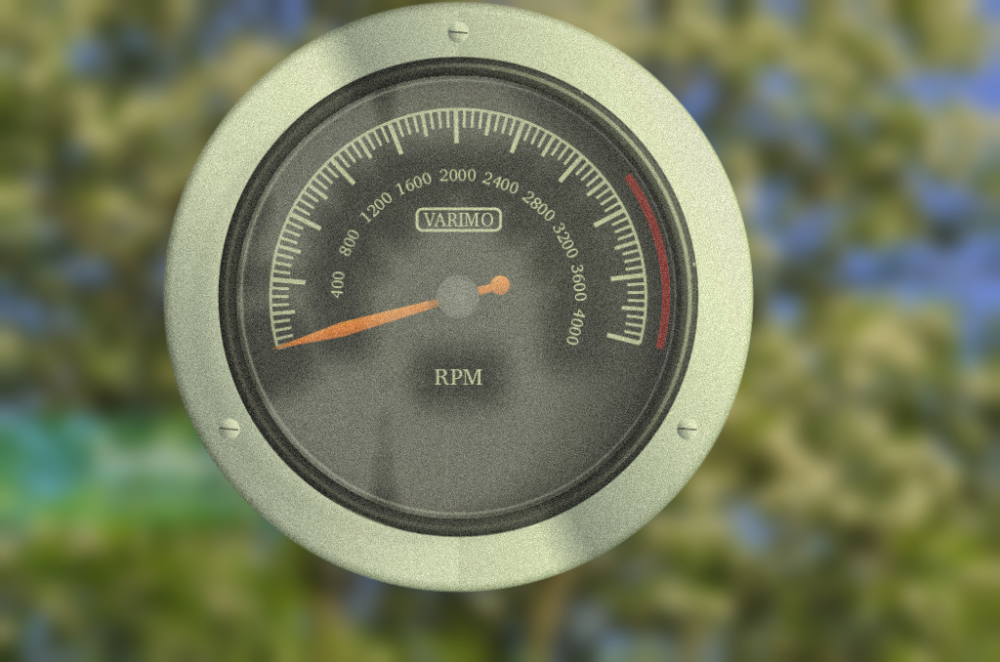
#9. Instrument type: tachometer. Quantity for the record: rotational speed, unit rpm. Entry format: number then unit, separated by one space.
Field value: 0 rpm
